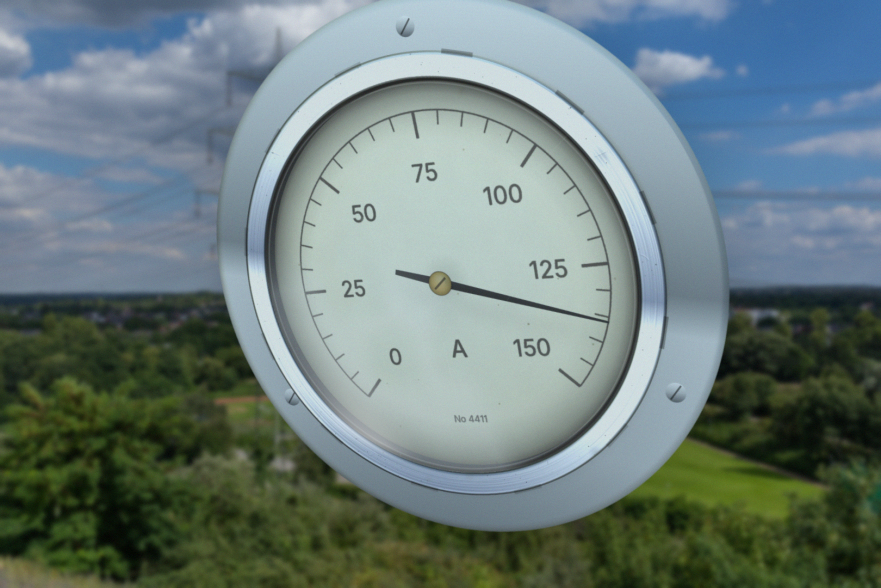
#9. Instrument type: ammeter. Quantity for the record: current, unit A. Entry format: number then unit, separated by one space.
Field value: 135 A
